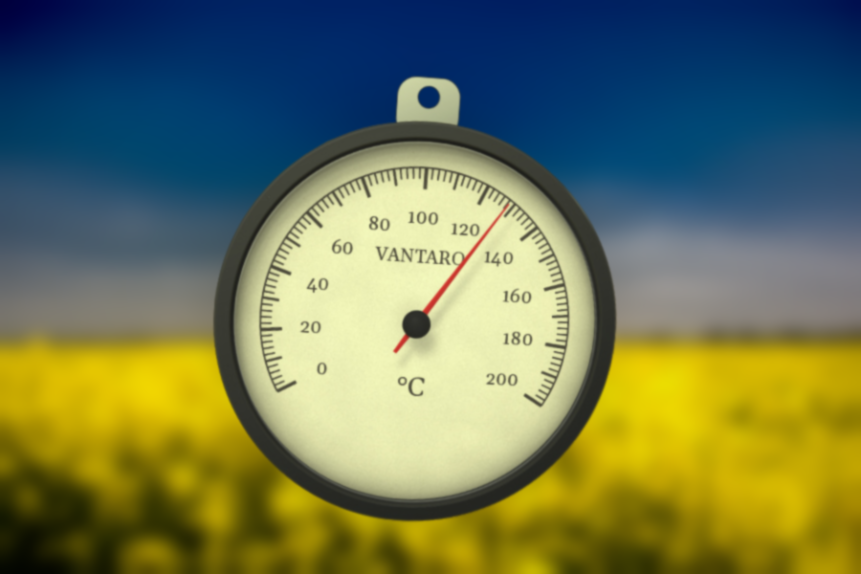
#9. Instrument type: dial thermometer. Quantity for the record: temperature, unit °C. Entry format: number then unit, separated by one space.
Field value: 128 °C
